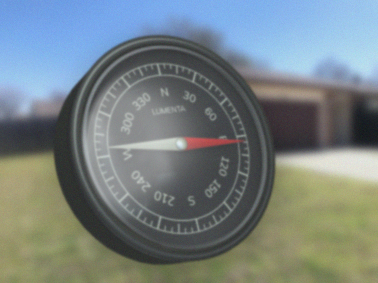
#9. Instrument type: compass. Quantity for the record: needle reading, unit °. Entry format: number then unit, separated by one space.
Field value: 95 °
